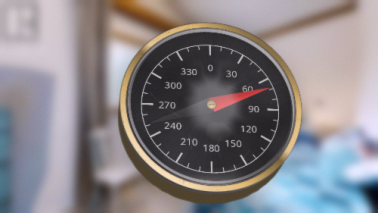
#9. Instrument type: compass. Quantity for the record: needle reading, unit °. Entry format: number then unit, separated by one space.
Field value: 70 °
